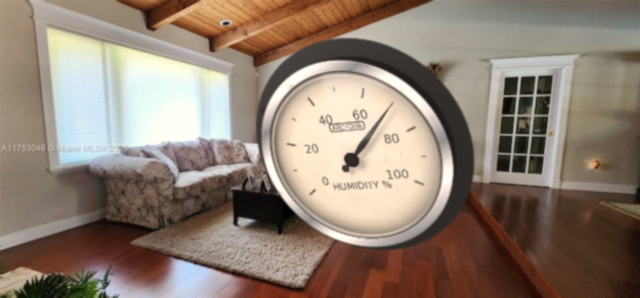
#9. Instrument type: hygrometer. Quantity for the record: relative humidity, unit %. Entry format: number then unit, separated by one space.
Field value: 70 %
